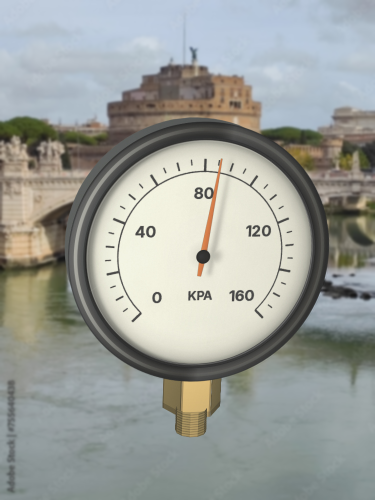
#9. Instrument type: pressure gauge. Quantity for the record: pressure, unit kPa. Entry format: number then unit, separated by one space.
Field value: 85 kPa
